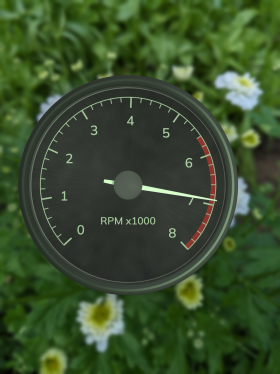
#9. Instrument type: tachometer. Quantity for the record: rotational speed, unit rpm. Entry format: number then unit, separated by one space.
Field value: 6900 rpm
